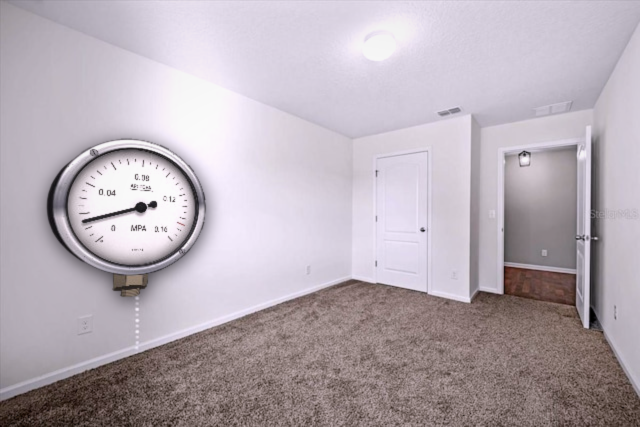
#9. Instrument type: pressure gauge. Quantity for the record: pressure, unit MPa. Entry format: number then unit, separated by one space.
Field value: 0.015 MPa
